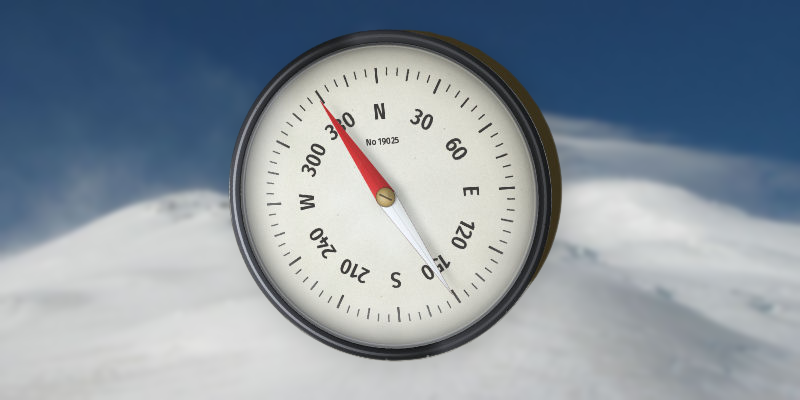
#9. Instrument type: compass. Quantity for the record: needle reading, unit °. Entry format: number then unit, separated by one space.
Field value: 330 °
